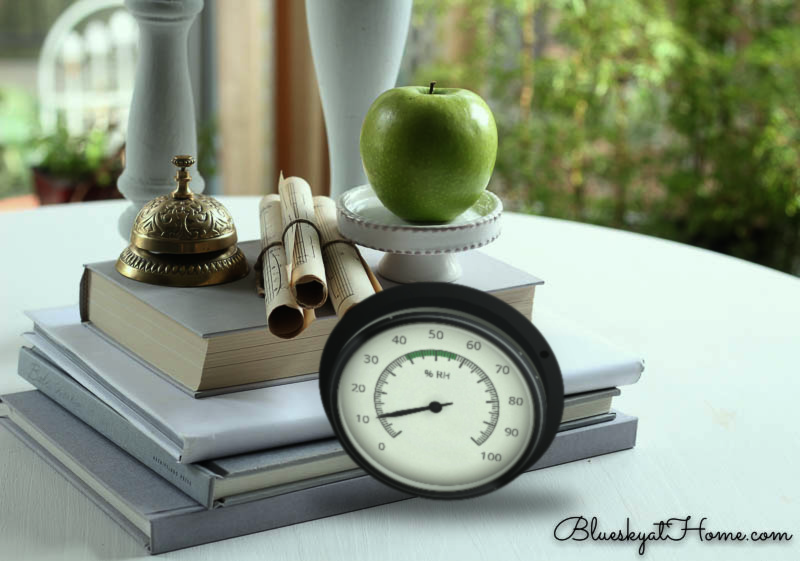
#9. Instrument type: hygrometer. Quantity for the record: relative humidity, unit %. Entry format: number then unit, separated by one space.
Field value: 10 %
